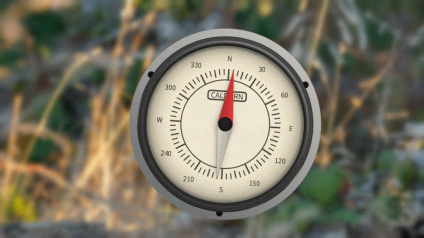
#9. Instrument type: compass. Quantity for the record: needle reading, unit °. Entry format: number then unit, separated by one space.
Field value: 5 °
